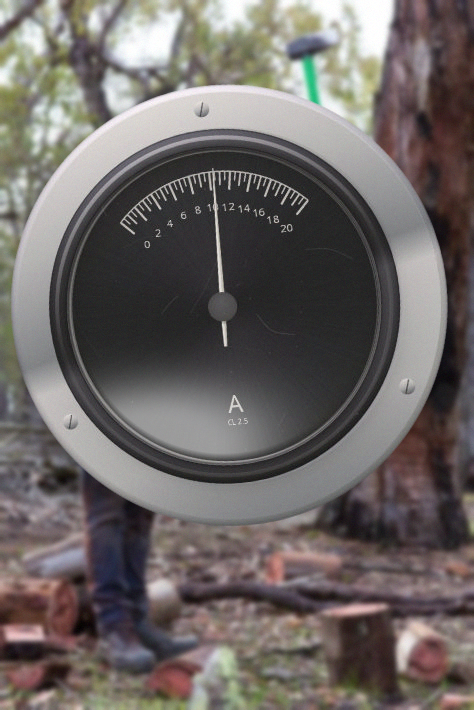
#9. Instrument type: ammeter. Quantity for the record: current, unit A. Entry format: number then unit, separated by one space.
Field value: 10.5 A
